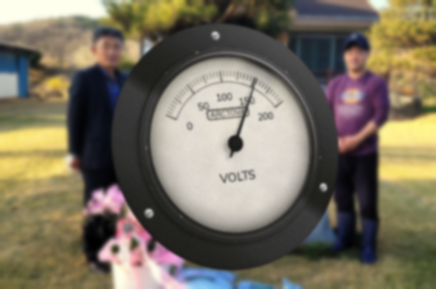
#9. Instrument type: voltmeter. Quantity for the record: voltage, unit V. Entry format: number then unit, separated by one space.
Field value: 150 V
